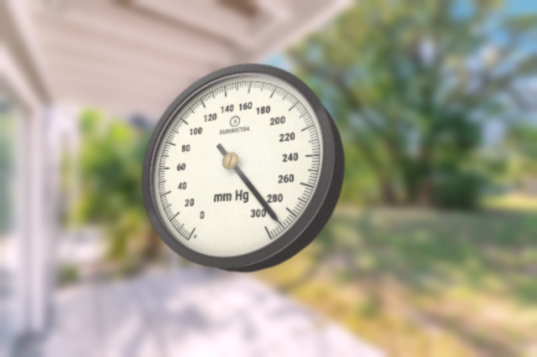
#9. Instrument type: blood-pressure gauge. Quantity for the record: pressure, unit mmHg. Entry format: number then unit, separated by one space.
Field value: 290 mmHg
